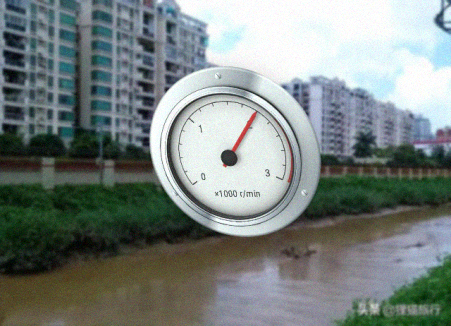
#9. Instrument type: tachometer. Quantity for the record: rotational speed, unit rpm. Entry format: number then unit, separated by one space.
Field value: 2000 rpm
